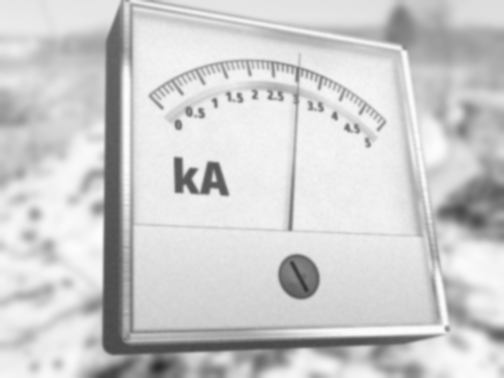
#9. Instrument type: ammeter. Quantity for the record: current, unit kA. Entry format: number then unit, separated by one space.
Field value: 3 kA
